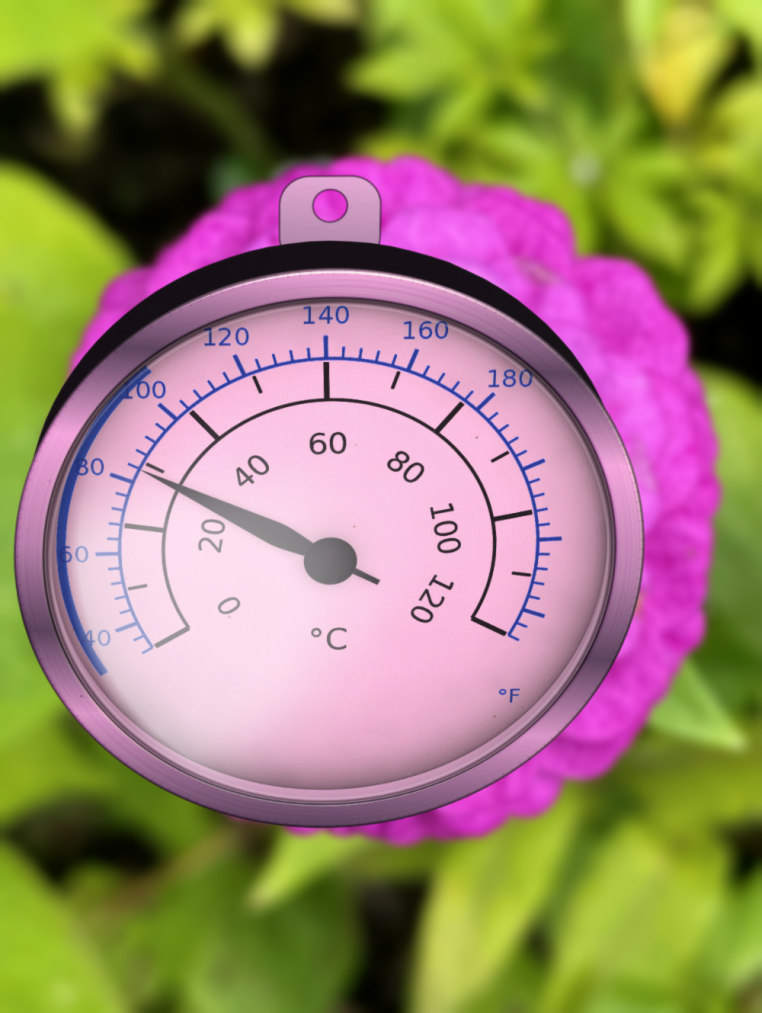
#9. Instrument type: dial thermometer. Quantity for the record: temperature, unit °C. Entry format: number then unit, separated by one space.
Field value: 30 °C
